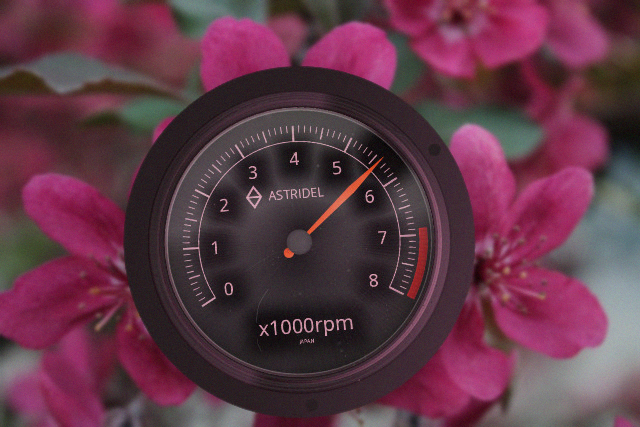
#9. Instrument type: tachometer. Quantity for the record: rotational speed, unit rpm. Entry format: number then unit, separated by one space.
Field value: 5600 rpm
